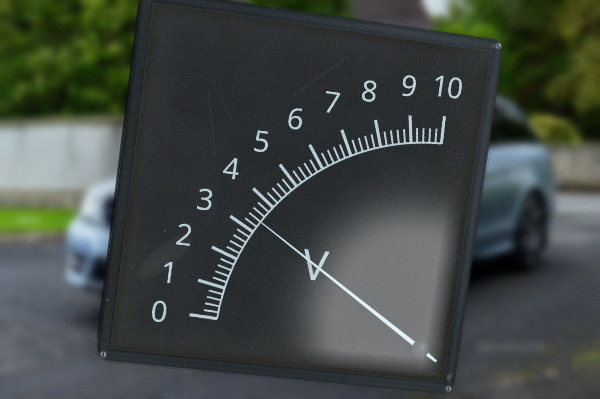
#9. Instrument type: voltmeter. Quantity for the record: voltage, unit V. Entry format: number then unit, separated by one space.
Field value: 3.4 V
